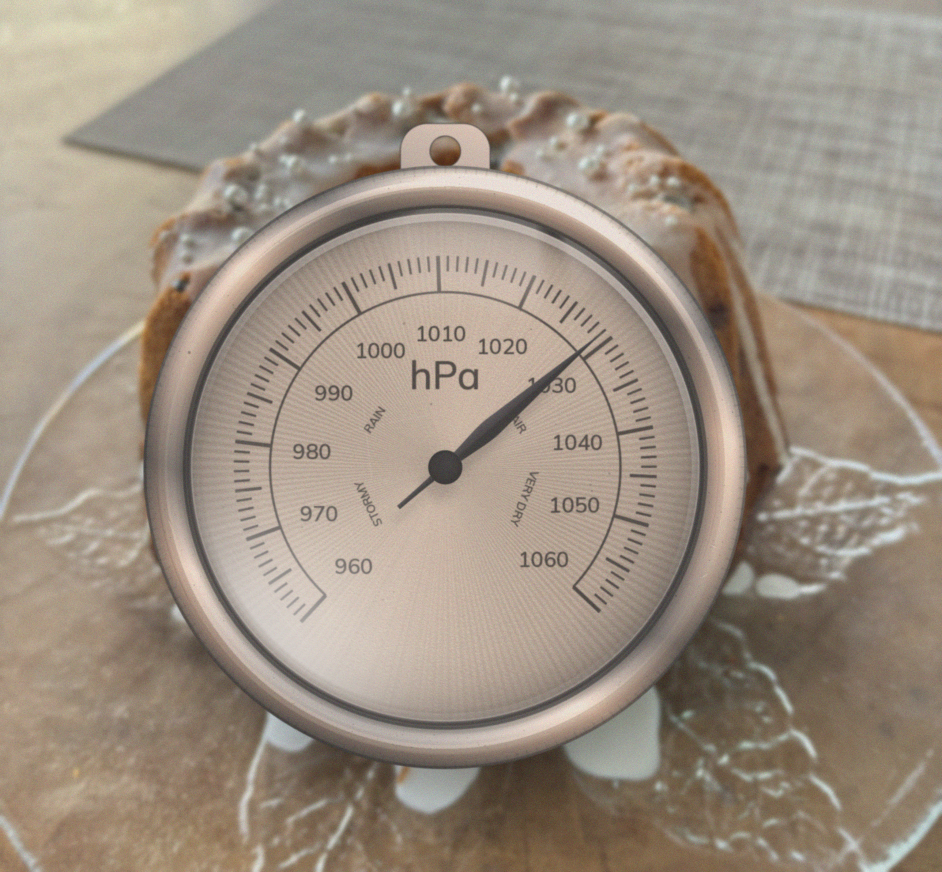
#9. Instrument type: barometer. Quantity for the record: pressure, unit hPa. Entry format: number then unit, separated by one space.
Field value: 1029 hPa
